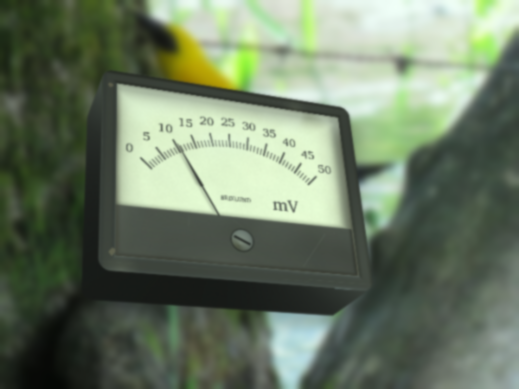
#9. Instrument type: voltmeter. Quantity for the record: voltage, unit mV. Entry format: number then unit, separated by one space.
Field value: 10 mV
